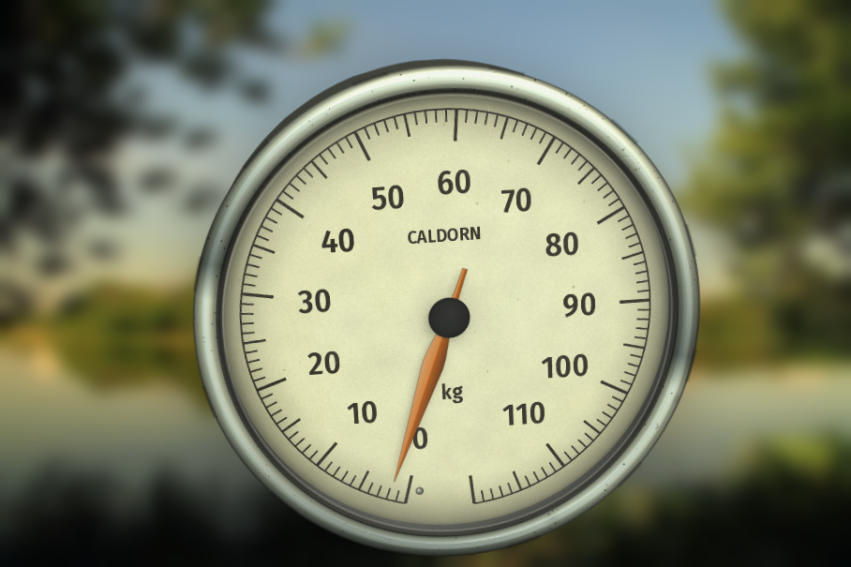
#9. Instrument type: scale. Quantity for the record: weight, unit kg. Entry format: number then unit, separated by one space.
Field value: 2 kg
